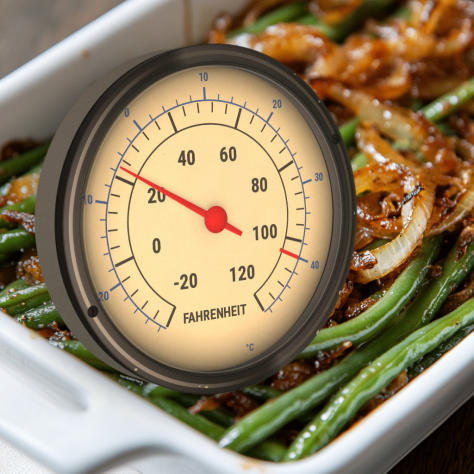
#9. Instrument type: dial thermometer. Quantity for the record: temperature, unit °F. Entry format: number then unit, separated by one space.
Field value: 22 °F
